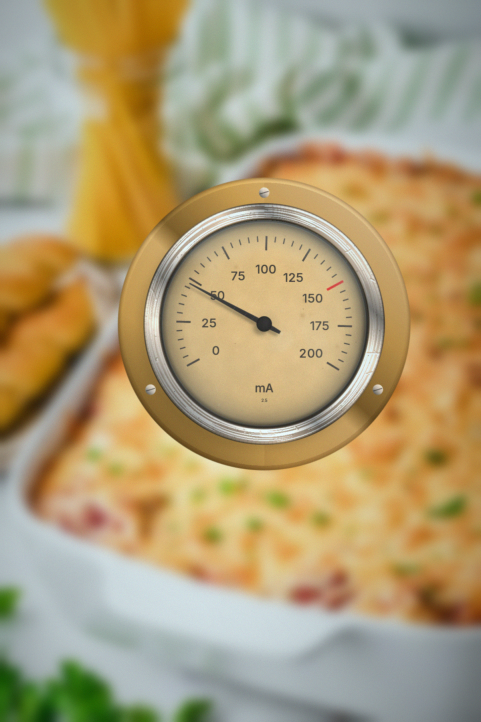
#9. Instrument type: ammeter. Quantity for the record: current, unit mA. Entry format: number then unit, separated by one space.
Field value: 47.5 mA
